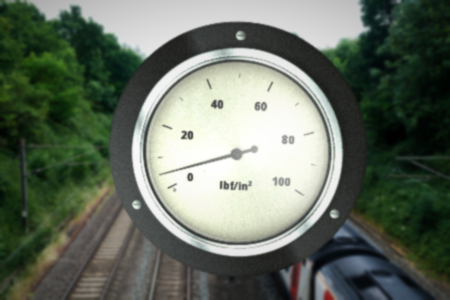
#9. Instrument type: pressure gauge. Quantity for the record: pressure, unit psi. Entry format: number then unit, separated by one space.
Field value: 5 psi
